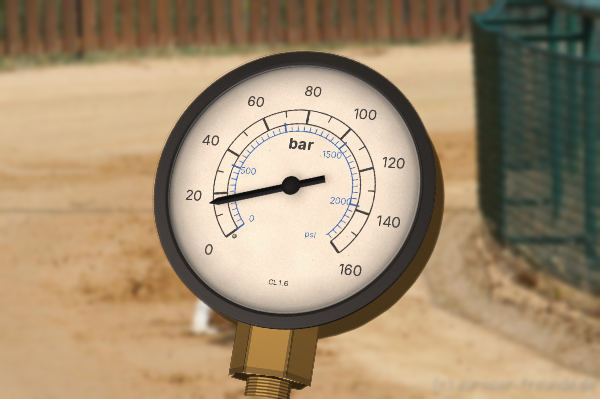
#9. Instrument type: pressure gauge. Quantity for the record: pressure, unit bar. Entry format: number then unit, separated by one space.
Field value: 15 bar
